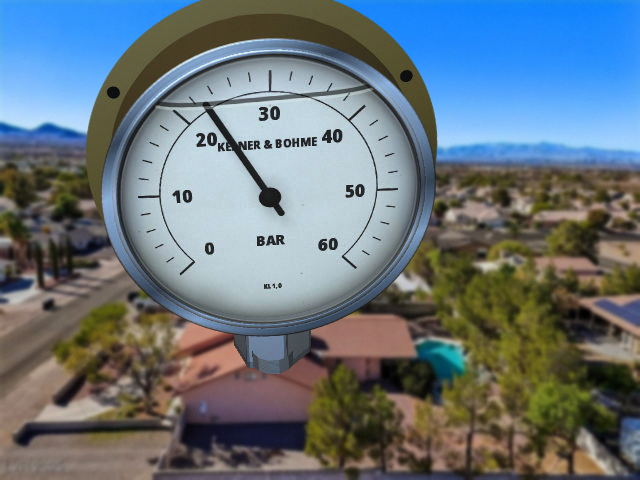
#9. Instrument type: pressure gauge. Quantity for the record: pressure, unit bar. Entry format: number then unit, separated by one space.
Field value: 23 bar
